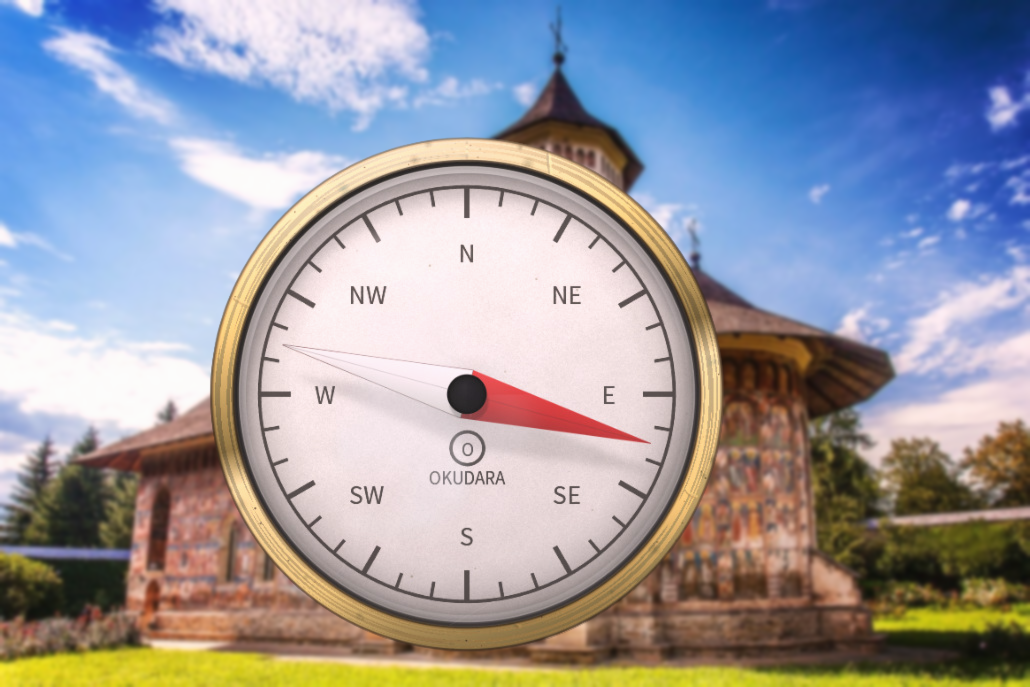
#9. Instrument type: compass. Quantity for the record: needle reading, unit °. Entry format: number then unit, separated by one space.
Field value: 105 °
